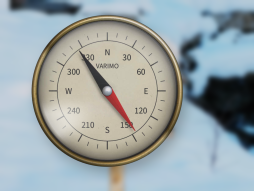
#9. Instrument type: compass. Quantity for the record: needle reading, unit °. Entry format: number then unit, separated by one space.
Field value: 145 °
